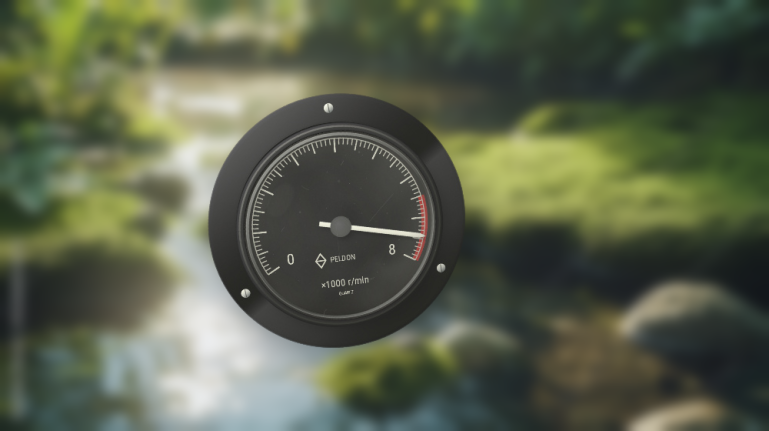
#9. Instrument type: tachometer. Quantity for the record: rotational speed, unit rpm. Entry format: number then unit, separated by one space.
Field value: 7400 rpm
